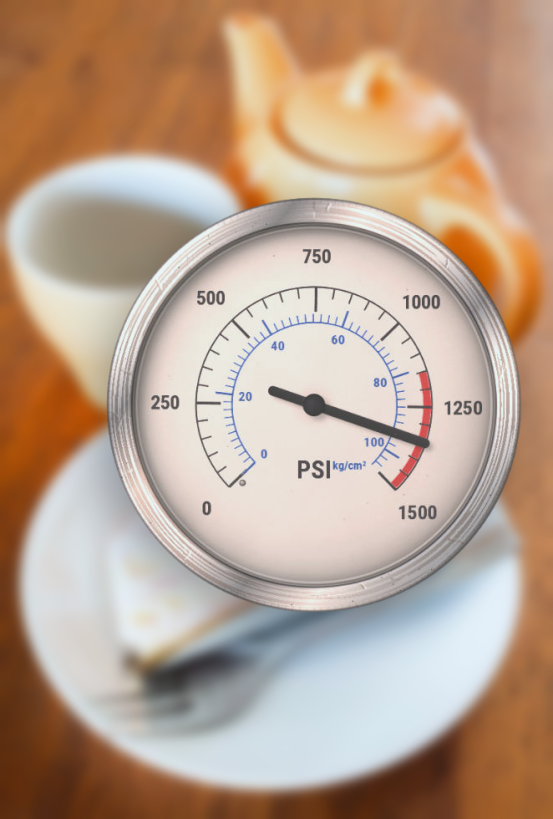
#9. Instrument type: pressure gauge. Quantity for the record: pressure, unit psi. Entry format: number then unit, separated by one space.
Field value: 1350 psi
